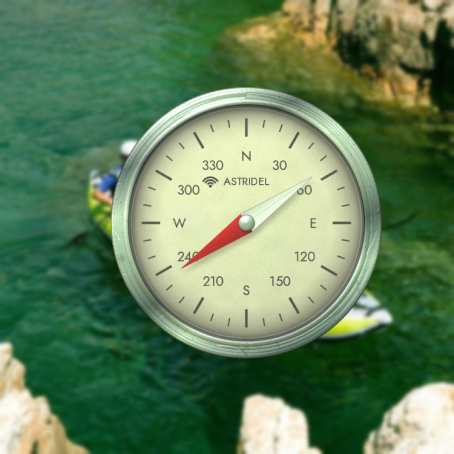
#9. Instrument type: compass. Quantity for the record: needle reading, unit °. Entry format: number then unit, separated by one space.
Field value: 235 °
